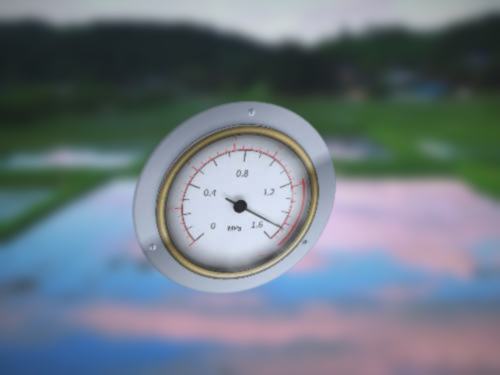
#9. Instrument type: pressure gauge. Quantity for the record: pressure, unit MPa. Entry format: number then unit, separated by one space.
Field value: 1.5 MPa
